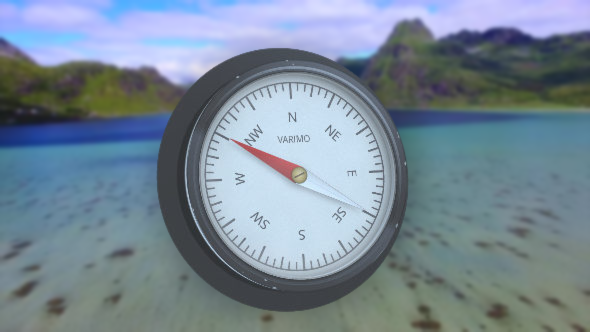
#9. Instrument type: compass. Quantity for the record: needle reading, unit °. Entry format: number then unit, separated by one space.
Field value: 300 °
